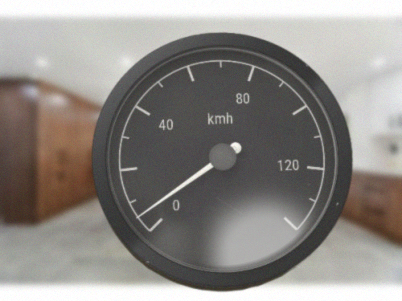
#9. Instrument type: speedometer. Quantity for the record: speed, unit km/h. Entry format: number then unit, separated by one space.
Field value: 5 km/h
